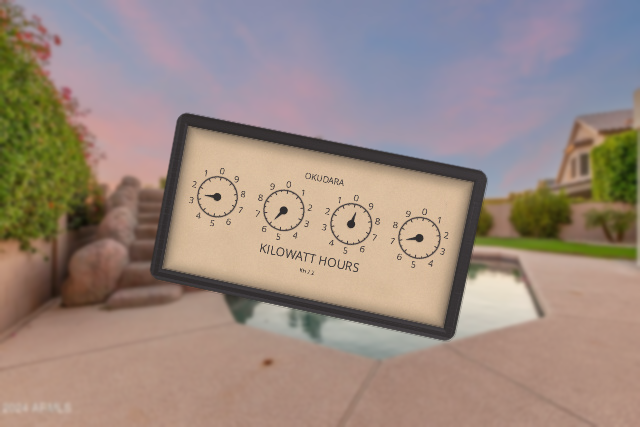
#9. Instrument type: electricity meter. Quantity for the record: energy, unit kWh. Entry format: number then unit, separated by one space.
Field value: 2597 kWh
